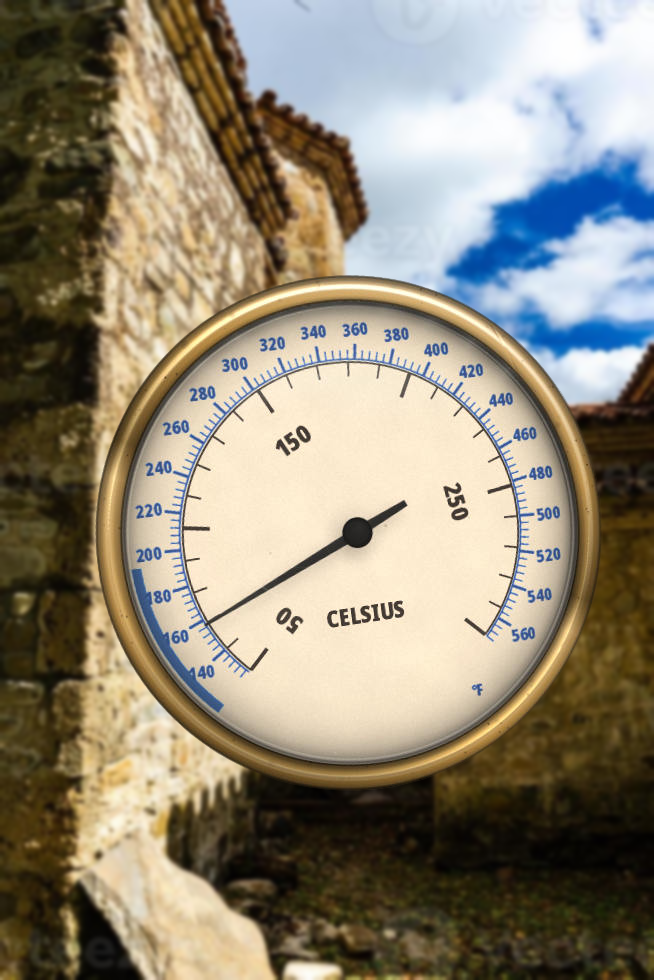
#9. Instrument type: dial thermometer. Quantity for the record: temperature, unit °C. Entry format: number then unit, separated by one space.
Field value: 70 °C
